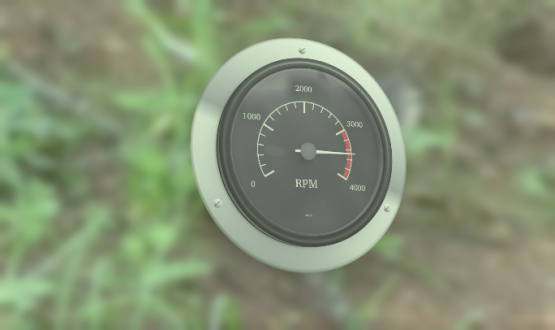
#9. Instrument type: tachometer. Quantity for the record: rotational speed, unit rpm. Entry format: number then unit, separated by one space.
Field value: 3500 rpm
